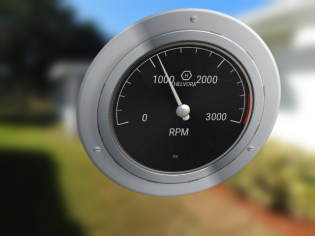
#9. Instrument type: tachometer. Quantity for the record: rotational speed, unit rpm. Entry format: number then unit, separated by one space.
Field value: 1100 rpm
